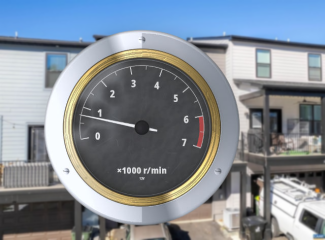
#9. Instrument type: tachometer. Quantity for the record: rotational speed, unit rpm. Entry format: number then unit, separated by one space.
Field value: 750 rpm
